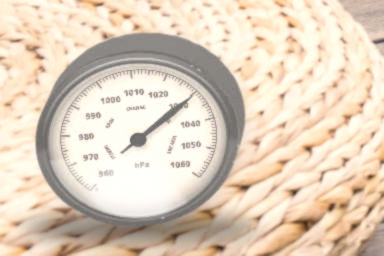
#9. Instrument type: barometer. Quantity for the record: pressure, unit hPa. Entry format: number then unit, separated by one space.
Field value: 1030 hPa
